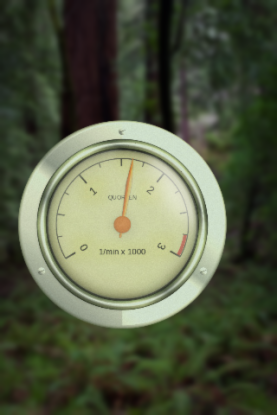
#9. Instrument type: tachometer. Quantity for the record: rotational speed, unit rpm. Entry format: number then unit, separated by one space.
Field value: 1625 rpm
